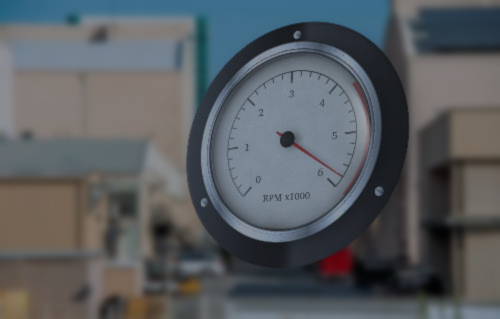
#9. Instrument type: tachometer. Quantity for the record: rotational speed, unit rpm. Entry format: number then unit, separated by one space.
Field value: 5800 rpm
